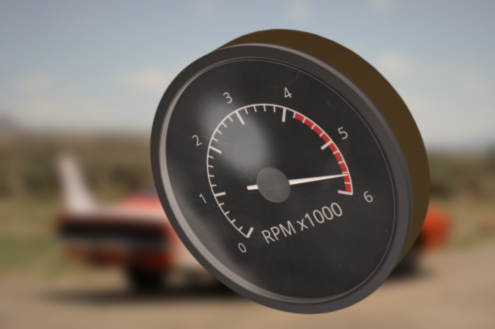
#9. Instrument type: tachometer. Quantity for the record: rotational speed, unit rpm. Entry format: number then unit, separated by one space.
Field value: 5600 rpm
